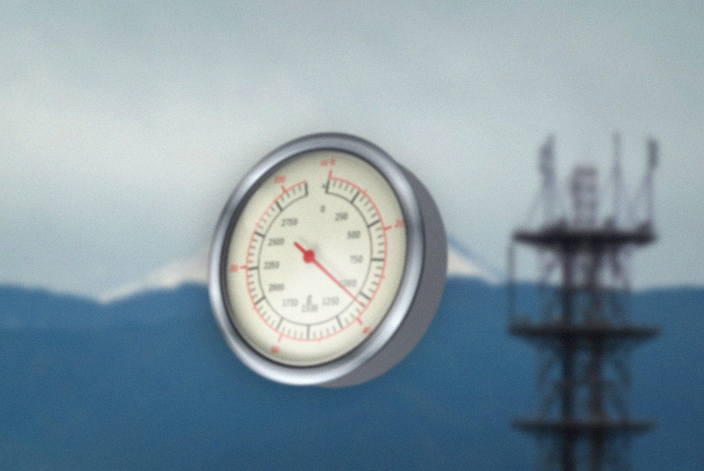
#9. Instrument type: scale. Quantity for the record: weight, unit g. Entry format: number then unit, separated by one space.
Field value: 1050 g
